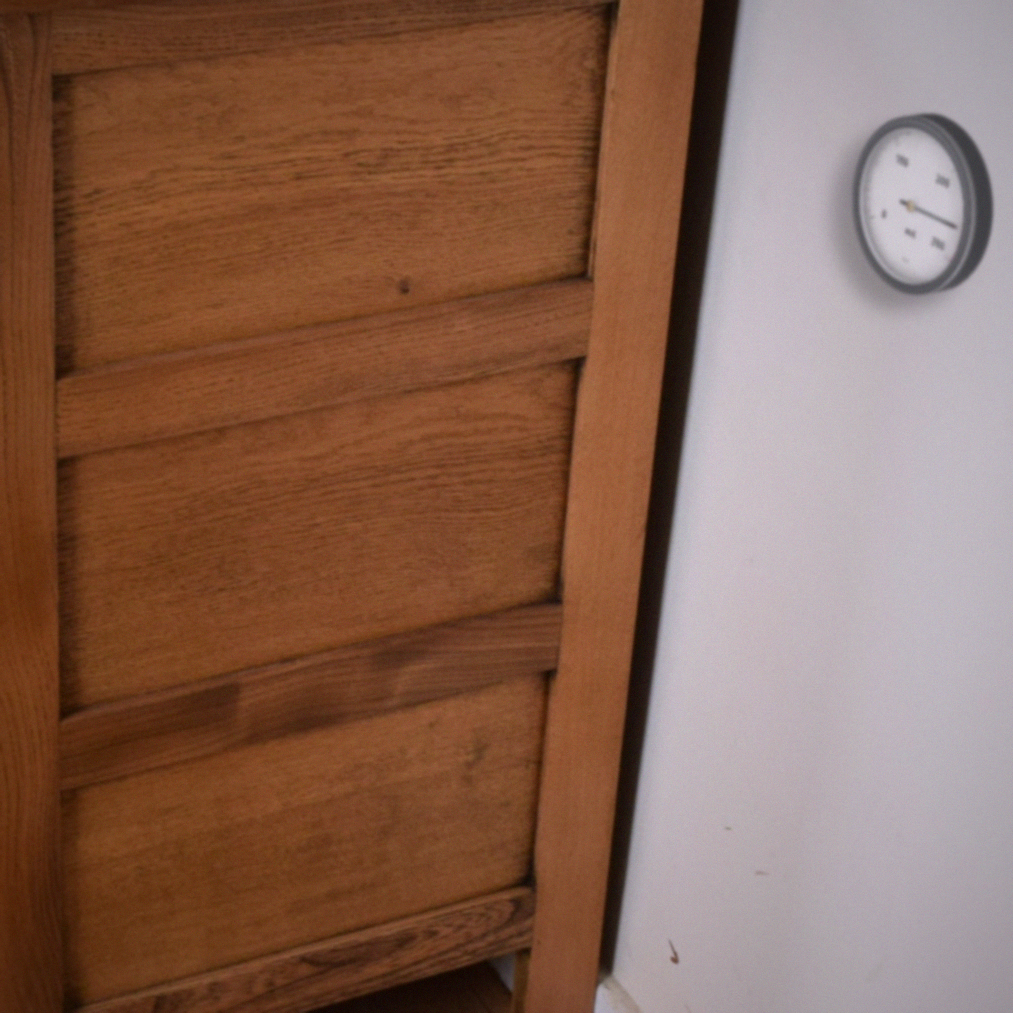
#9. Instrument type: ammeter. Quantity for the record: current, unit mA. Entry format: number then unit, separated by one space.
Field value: 260 mA
